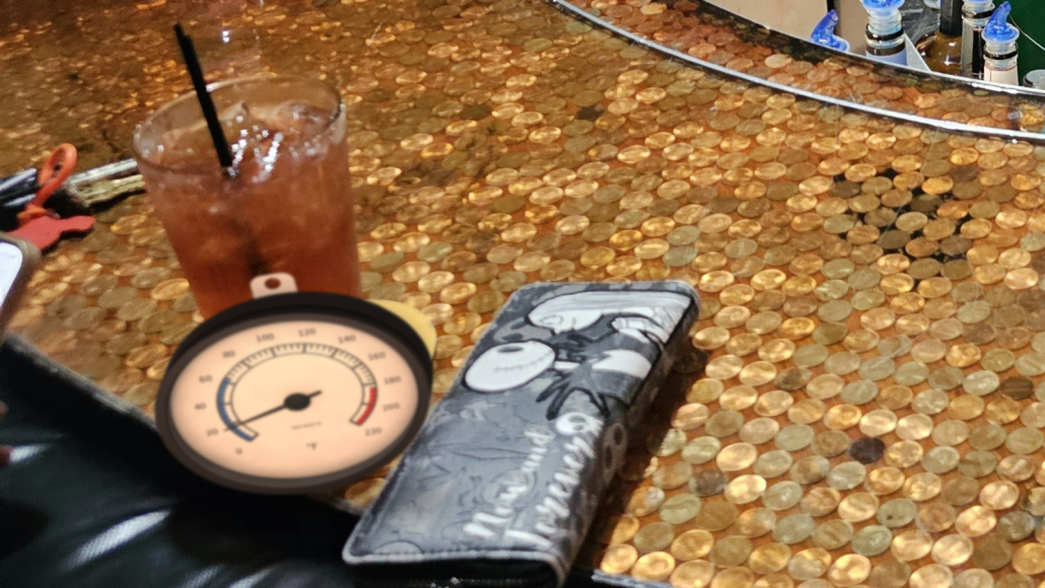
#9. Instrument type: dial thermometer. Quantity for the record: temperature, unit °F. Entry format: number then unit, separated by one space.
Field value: 20 °F
